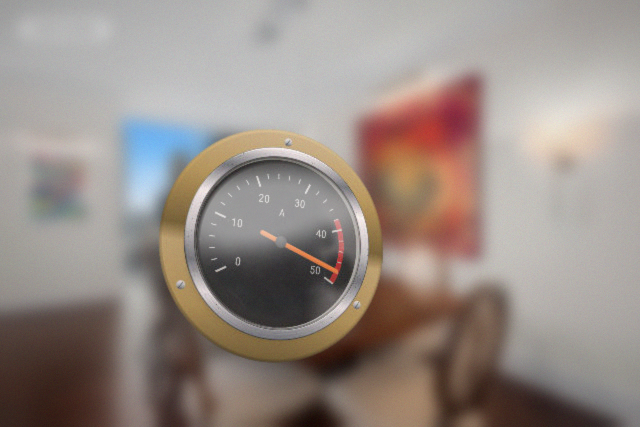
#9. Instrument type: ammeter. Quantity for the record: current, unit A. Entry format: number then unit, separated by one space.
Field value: 48 A
